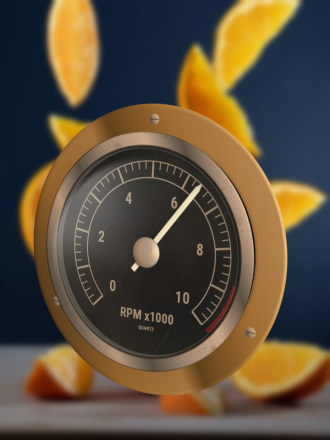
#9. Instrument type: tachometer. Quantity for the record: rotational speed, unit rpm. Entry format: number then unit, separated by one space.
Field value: 6400 rpm
